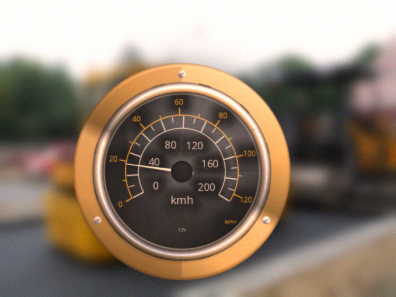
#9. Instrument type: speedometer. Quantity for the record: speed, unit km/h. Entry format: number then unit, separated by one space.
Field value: 30 km/h
